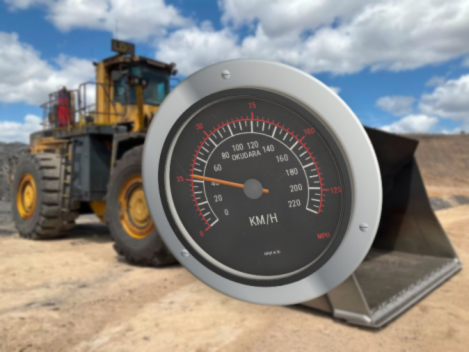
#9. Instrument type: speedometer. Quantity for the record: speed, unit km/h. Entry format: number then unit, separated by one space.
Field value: 45 km/h
